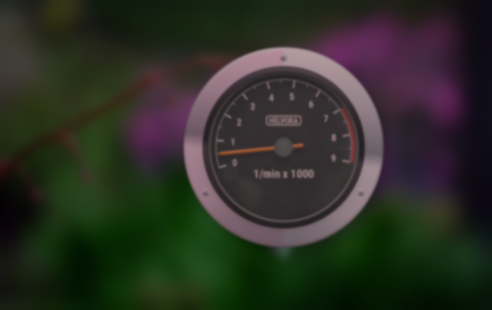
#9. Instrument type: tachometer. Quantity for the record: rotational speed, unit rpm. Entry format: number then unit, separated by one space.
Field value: 500 rpm
